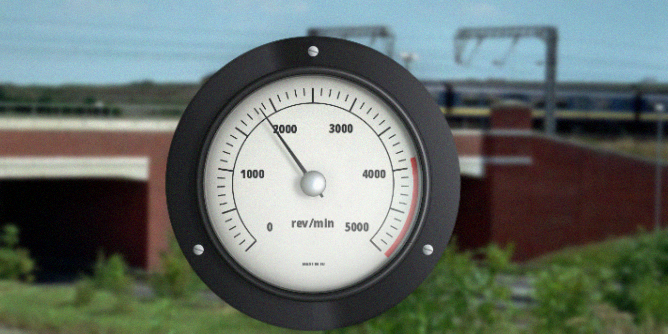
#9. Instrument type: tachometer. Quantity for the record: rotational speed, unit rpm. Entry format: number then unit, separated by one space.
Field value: 1850 rpm
